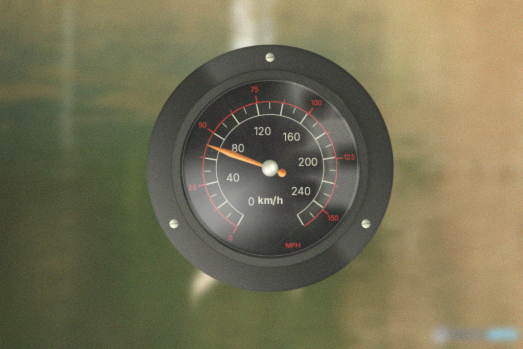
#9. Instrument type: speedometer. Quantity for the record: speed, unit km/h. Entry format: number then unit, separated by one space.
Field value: 70 km/h
